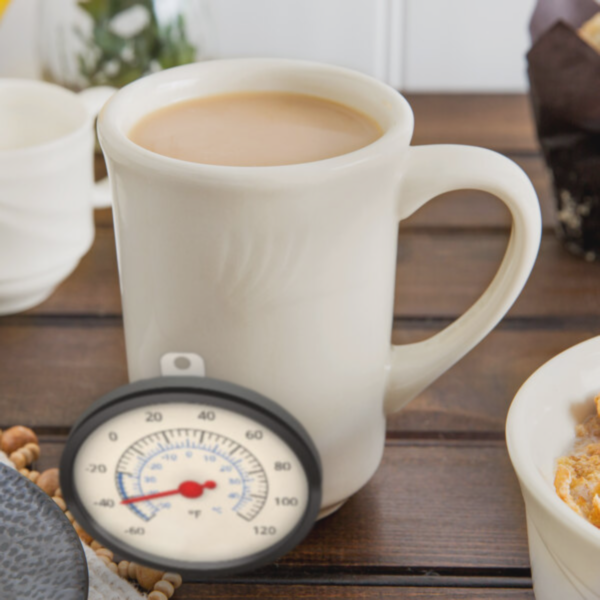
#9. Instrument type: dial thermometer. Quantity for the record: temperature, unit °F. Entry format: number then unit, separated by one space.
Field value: -40 °F
